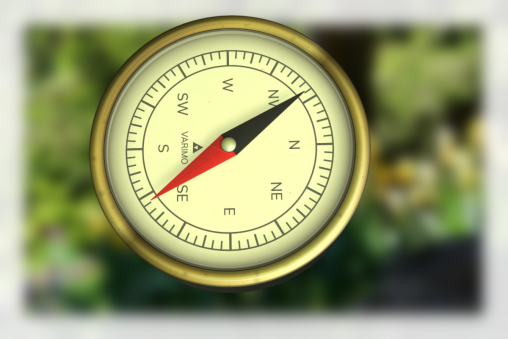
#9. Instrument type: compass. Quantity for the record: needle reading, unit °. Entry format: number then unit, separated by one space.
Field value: 145 °
